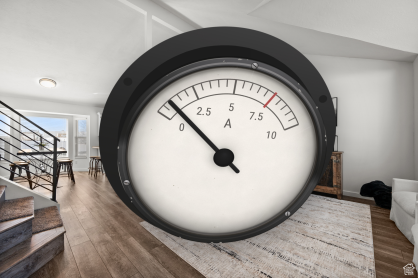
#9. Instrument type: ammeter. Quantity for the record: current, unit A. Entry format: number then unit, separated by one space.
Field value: 1 A
